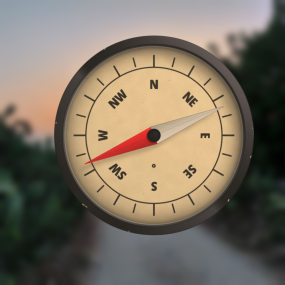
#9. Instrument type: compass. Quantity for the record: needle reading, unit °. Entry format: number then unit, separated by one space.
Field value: 247.5 °
